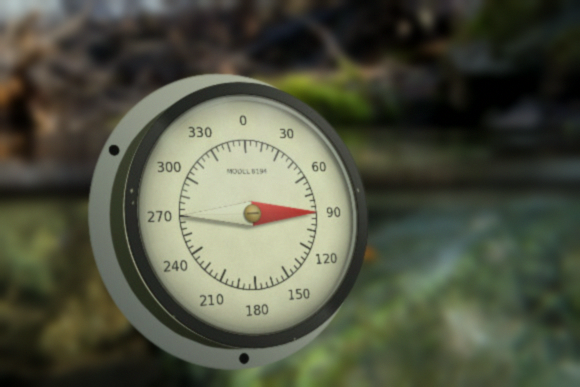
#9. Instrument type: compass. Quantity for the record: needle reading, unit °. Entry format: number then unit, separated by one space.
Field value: 90 °
